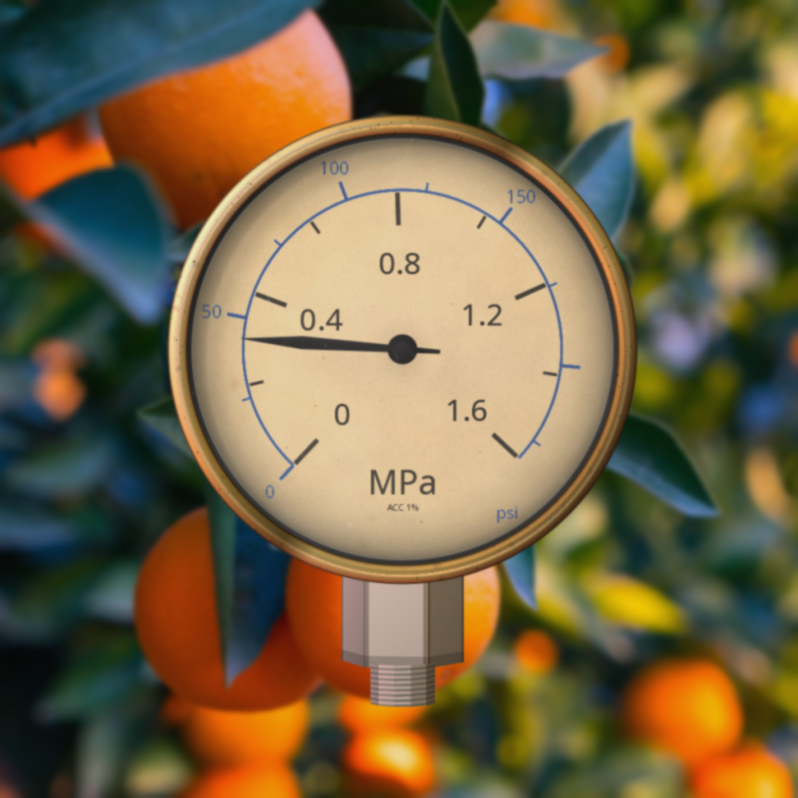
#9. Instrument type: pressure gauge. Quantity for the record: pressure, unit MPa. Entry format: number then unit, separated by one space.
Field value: 0.3 MPa
